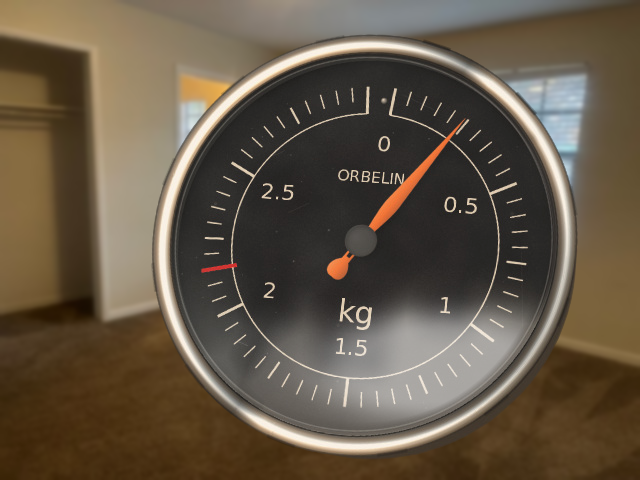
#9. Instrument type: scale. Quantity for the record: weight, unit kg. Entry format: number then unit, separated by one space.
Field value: 0.25 kg
